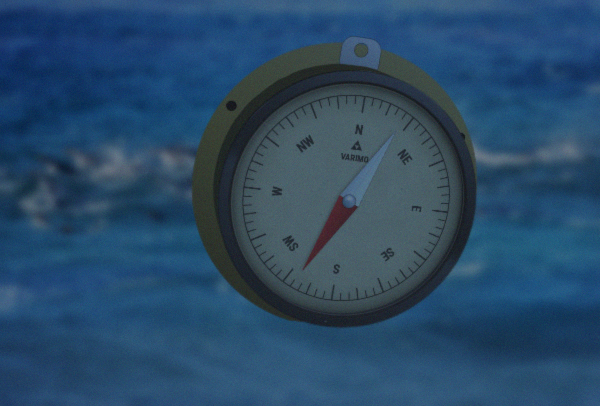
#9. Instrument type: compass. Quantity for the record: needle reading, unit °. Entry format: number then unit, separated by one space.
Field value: 205 °
